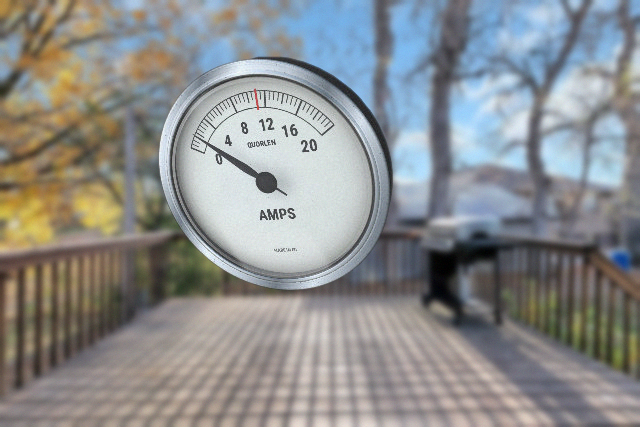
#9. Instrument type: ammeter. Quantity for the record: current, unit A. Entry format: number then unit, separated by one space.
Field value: 2 A
